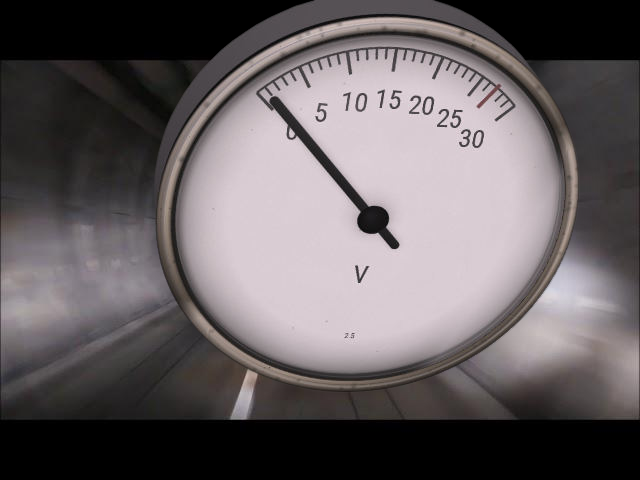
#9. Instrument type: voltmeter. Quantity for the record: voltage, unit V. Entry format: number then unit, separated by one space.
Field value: 1 V
